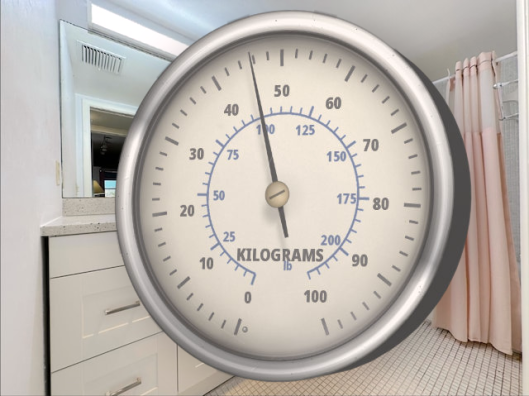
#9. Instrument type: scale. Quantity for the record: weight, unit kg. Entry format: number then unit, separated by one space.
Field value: 46 kg
